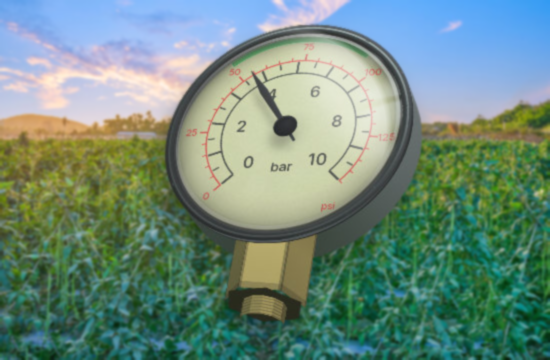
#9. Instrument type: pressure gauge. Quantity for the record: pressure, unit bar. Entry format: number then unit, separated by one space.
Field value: 3.75 bar
